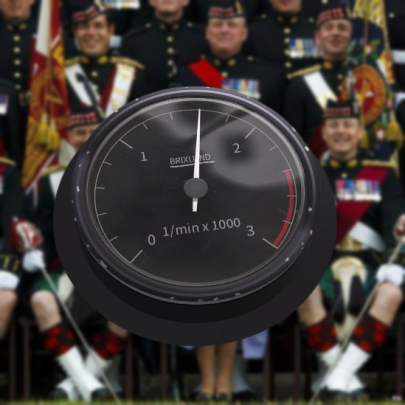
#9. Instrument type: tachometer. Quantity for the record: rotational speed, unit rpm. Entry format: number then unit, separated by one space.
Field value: 1600 rpm
